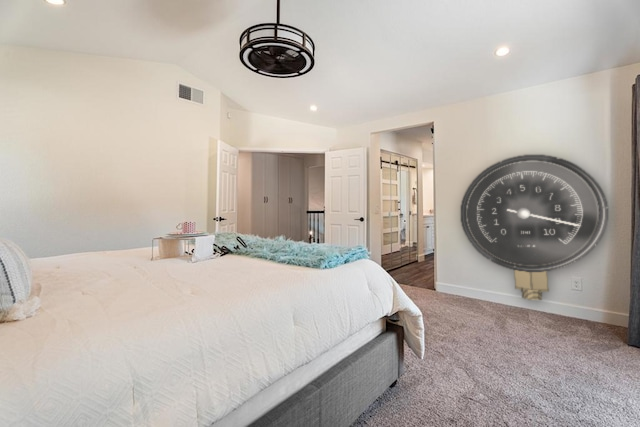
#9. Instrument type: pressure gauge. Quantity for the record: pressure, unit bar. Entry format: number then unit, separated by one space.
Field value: 9 bar
